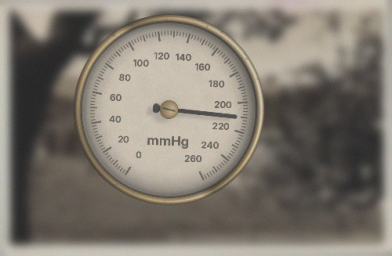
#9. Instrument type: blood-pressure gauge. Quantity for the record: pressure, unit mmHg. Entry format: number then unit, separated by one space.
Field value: 210 mmHg
